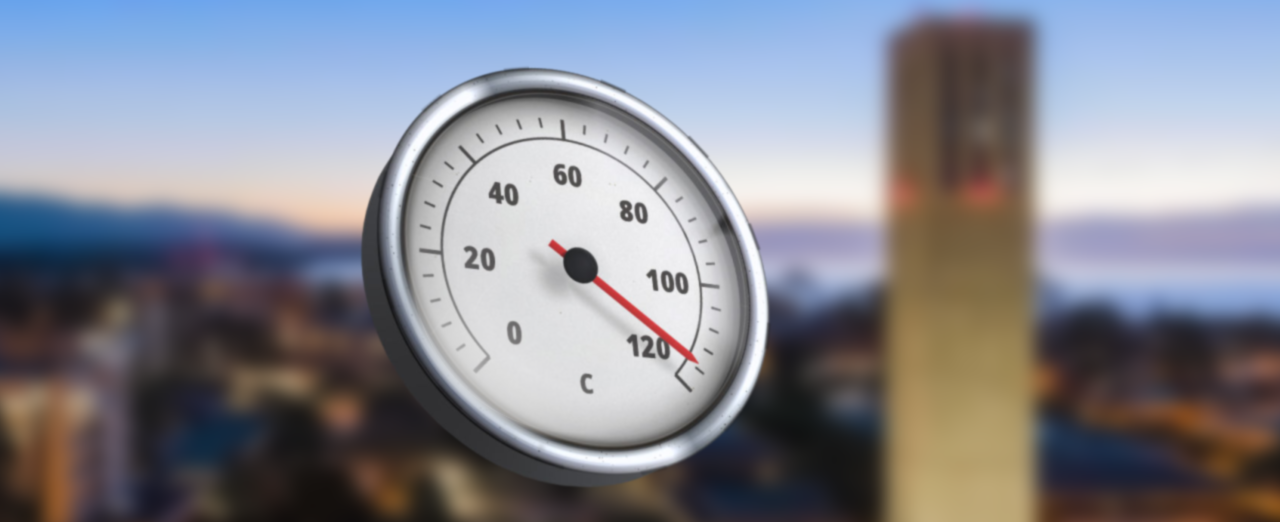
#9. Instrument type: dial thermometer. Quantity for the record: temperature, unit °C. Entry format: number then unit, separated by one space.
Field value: 116 °C
